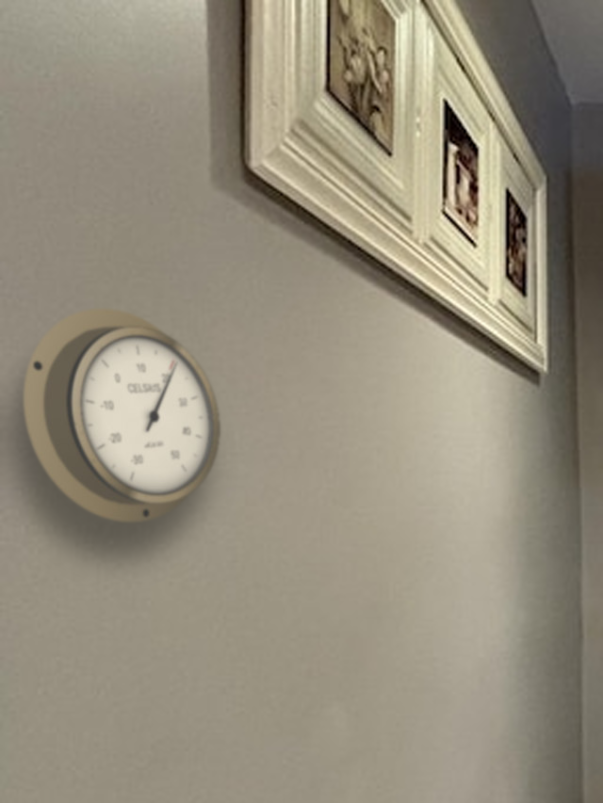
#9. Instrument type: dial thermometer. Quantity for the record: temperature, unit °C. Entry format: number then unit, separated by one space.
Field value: 20 °C
